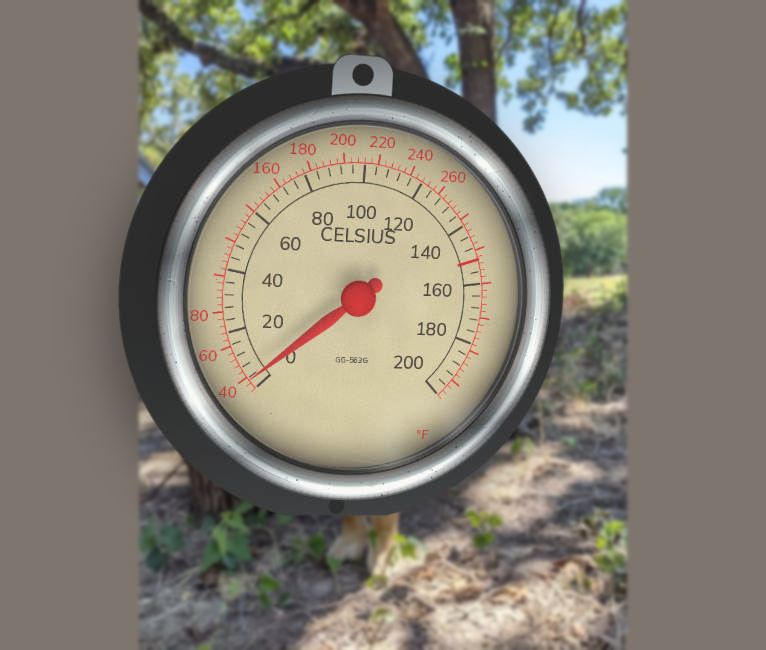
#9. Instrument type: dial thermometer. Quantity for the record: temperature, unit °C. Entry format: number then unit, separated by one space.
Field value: 4 °C
